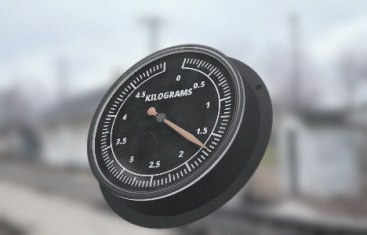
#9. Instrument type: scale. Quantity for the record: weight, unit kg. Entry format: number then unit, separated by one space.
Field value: 1.7 kg
